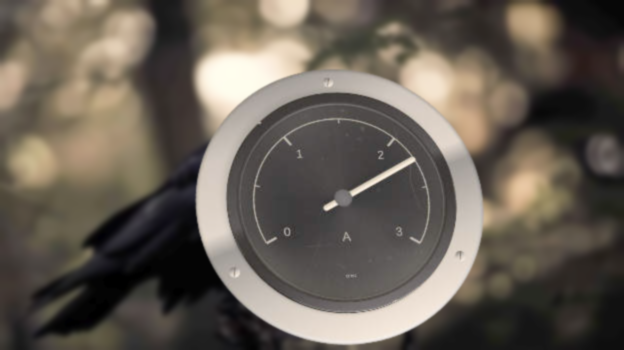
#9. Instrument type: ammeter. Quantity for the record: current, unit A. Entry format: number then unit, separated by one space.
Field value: 2.25 A
